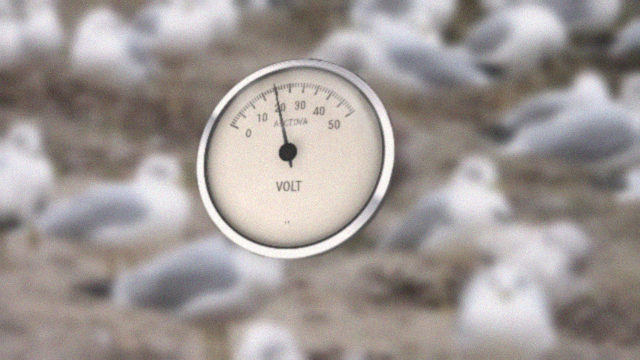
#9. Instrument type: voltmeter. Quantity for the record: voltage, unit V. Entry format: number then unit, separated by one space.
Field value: 20 V
